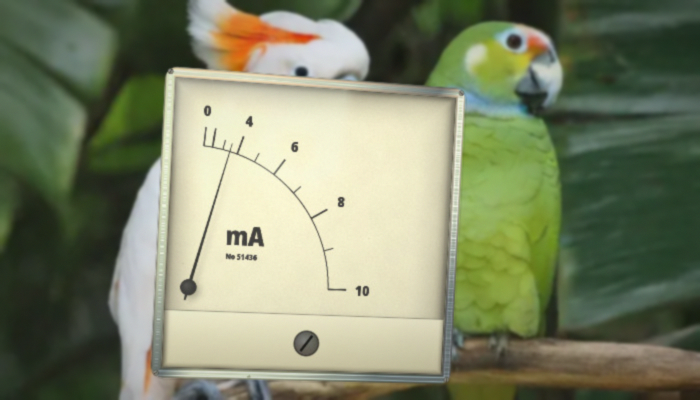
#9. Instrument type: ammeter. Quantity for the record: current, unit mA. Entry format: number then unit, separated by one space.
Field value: 3.5 mA
